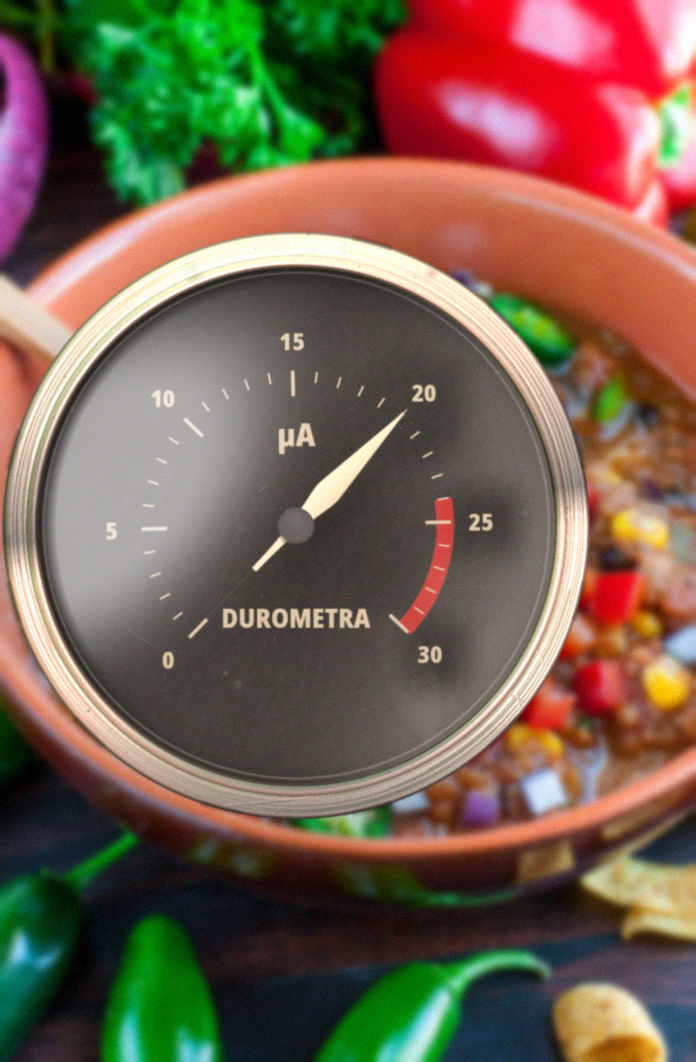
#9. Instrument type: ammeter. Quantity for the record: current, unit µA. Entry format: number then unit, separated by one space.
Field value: 20 µA
